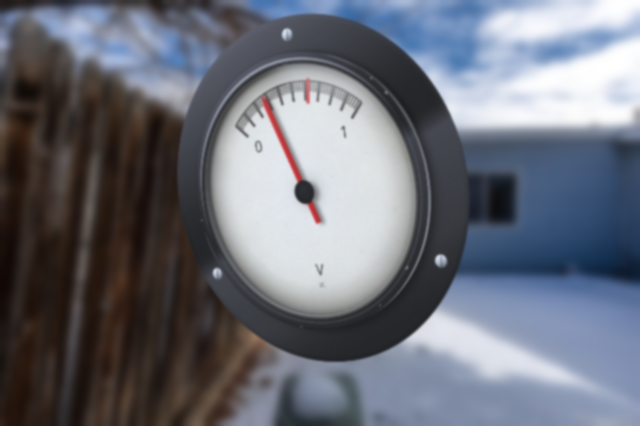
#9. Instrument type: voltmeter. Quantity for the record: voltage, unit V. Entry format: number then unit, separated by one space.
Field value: 0.3 V
